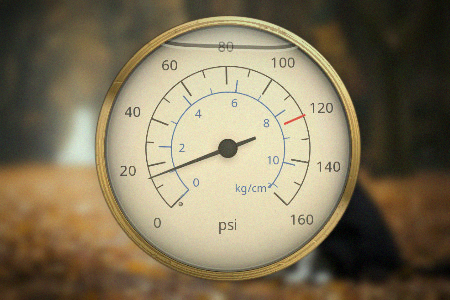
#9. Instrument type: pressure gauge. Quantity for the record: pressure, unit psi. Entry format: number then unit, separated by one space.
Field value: 15 psi
